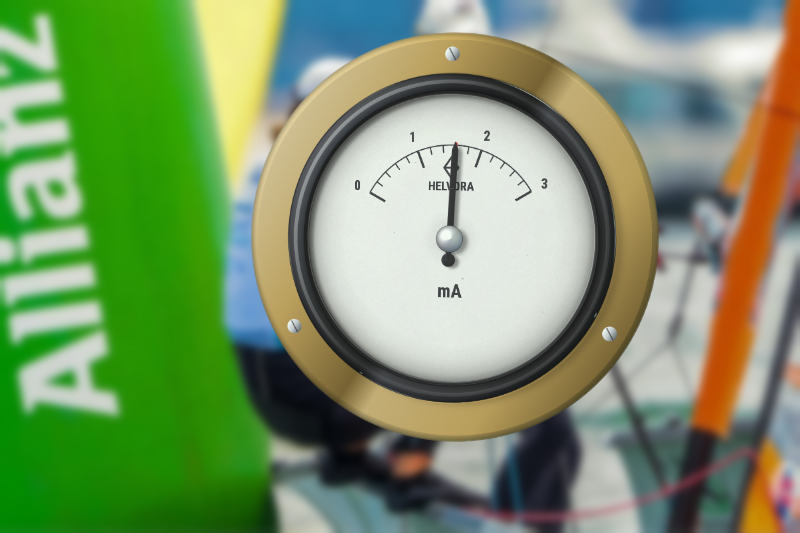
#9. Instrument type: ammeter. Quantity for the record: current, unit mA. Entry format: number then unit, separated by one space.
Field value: 1.6 mA
